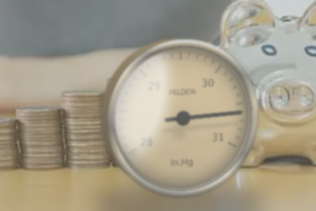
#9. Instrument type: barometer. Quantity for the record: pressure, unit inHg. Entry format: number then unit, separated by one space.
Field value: 30.6 inHg
